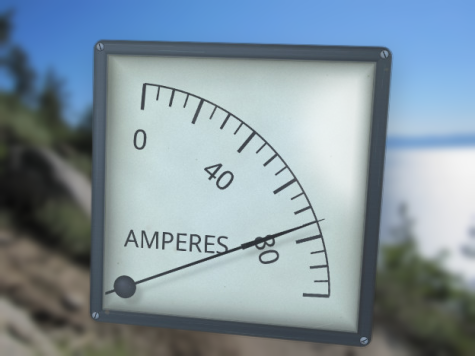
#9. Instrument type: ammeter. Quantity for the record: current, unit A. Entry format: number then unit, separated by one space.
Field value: 75 A
